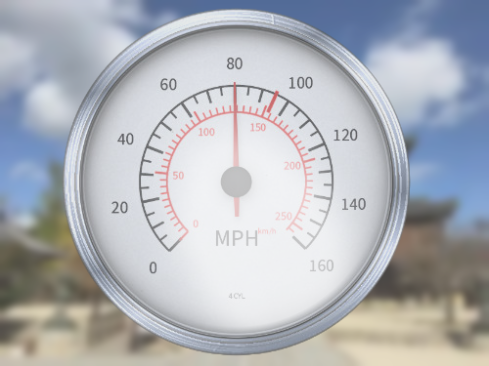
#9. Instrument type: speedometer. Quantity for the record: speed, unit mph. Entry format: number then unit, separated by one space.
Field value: 80 mph
